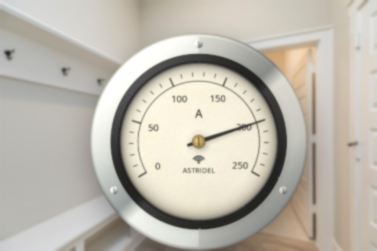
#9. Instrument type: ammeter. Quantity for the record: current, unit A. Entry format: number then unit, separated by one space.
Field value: 200 A
